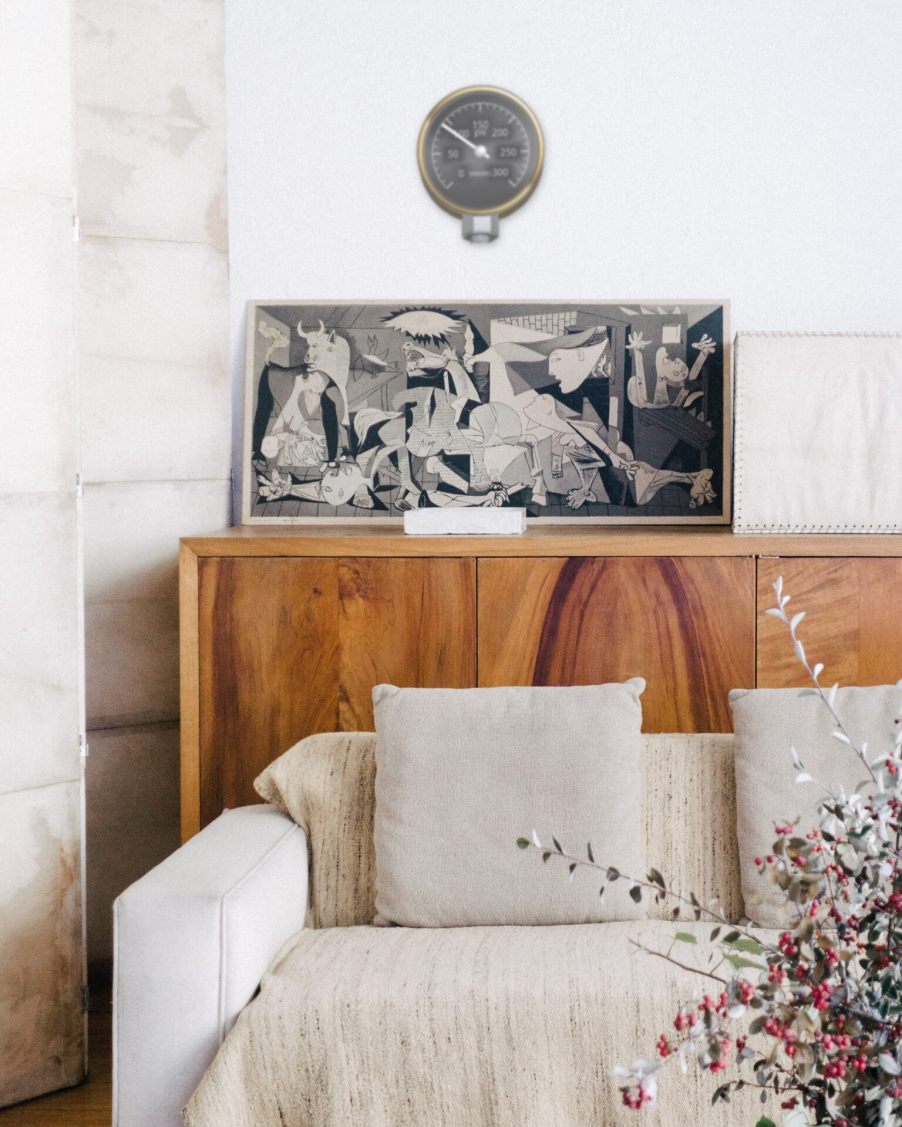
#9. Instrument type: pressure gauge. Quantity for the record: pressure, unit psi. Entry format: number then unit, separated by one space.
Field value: 90 psi
